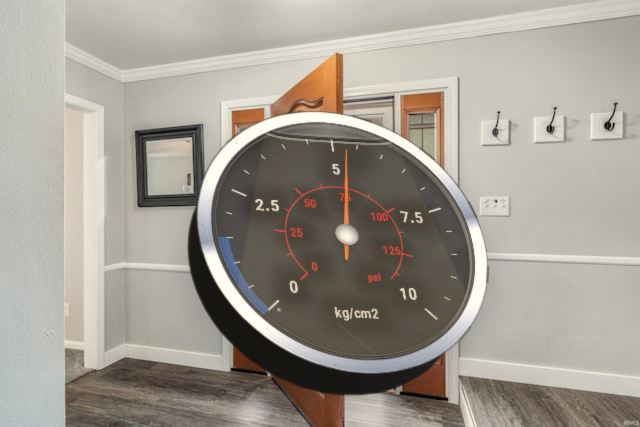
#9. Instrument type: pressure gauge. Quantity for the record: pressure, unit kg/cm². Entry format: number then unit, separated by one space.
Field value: 5.25 kg/cm²
